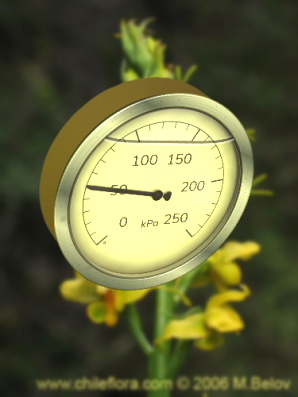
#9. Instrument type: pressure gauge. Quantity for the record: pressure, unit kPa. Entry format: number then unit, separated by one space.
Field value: 50 kPa
